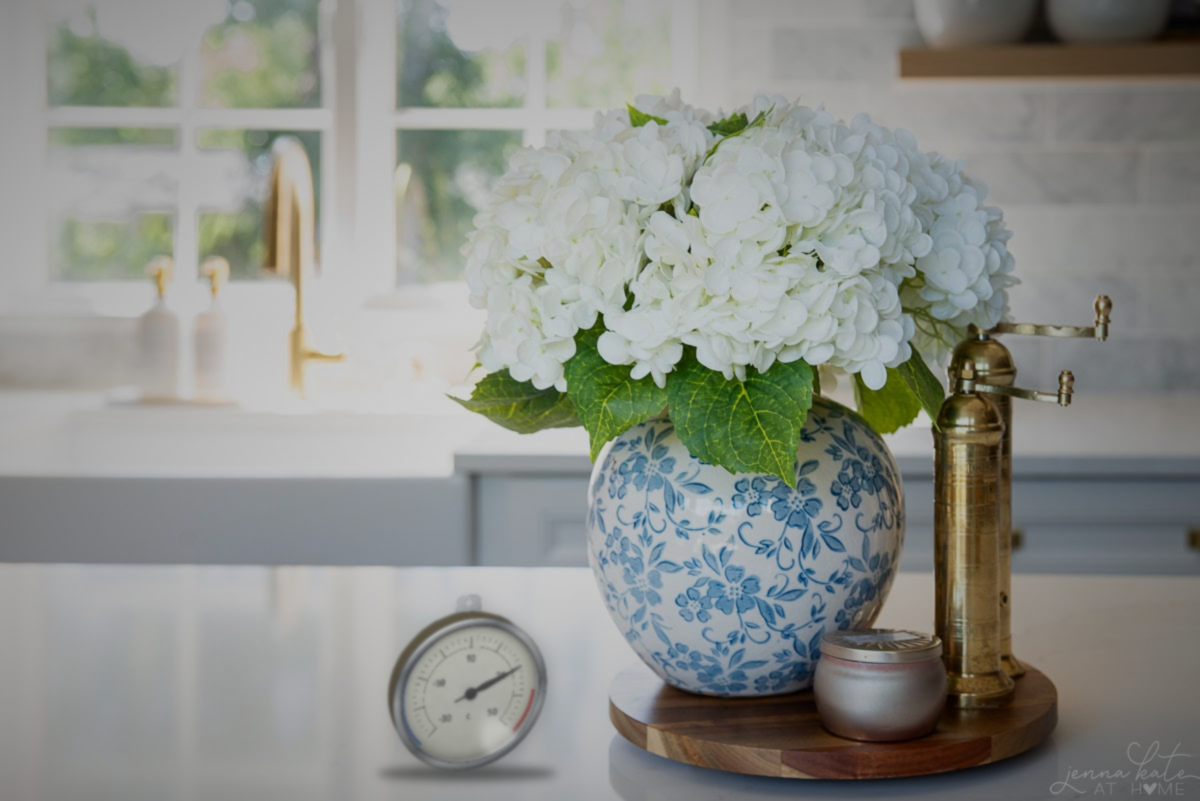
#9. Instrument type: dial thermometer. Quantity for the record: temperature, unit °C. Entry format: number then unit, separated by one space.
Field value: 30 °C
